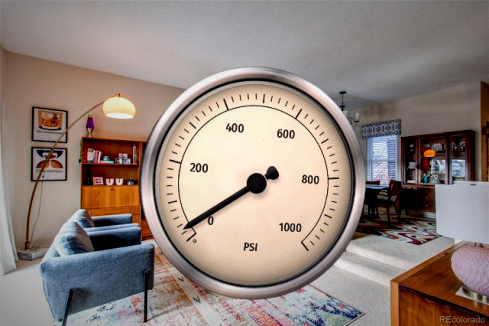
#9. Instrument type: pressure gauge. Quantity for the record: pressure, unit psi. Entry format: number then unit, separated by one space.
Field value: 30 psi
